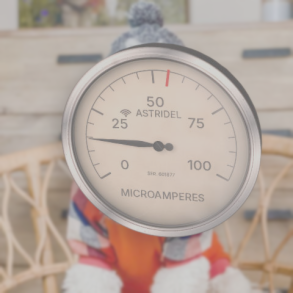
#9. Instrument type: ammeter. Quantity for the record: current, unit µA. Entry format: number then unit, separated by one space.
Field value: 15 µA
